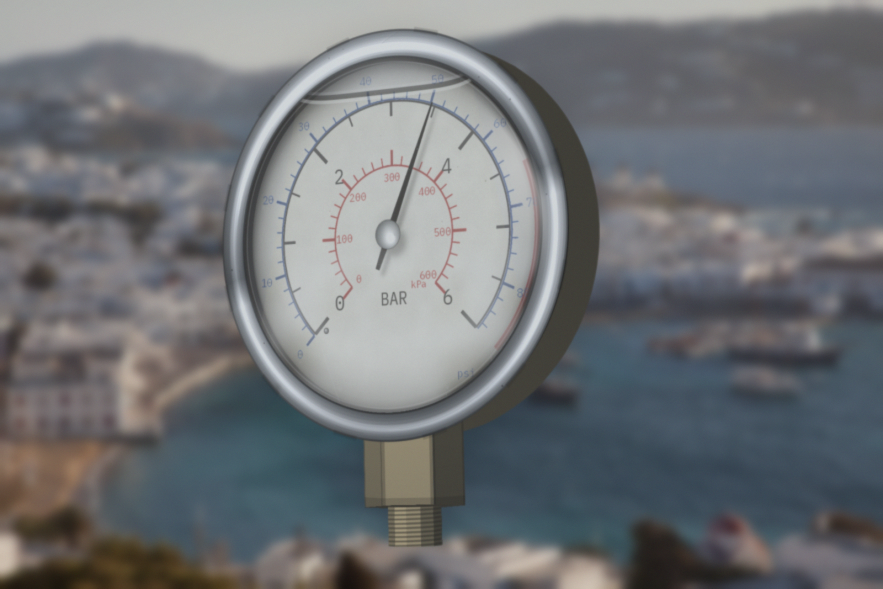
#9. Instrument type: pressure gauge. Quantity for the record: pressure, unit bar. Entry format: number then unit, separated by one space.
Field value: 3.5 bar
